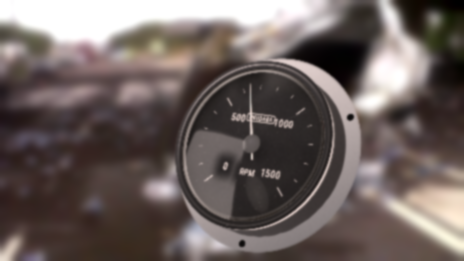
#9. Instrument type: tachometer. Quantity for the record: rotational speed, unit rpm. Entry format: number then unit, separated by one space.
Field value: 650 rpm
